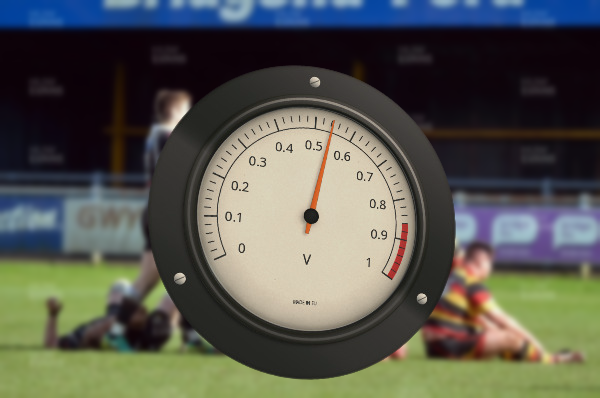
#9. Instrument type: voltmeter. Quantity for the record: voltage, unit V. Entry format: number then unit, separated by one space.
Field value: 0.54 V
